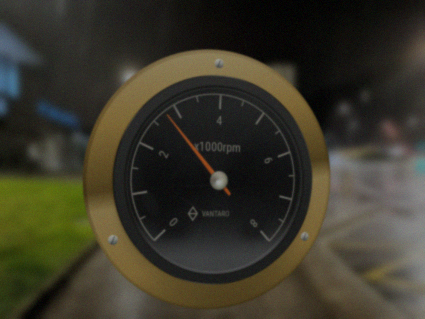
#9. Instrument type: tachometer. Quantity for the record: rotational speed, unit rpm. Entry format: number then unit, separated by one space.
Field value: 2750 rpm
